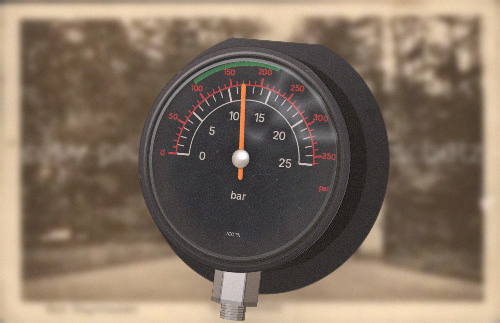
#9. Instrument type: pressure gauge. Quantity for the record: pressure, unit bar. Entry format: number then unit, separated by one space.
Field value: 12 bar
